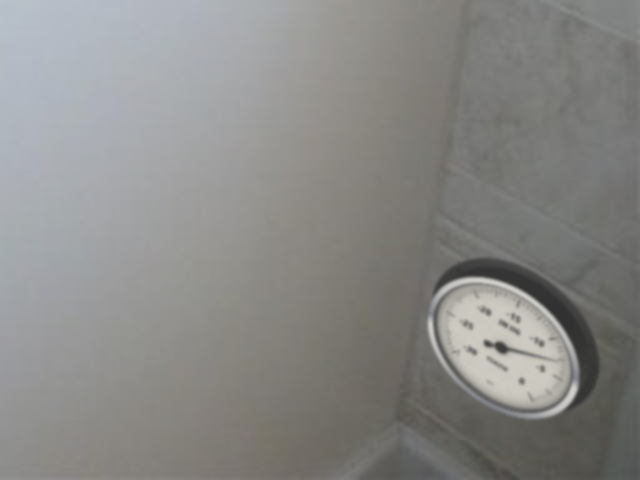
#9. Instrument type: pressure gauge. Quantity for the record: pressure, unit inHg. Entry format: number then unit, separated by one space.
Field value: -7.5 inHg
